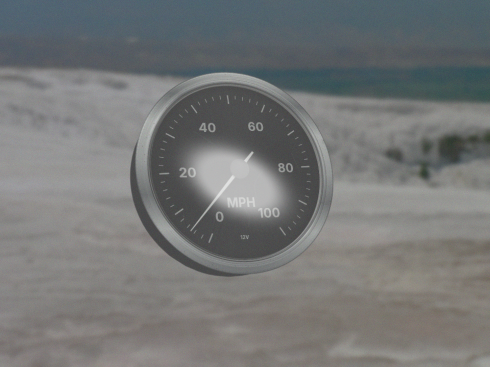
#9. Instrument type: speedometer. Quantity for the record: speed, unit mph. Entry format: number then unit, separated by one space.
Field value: 5 mph
